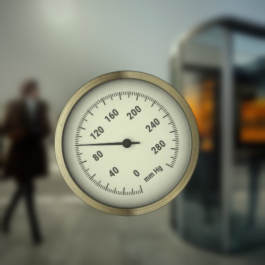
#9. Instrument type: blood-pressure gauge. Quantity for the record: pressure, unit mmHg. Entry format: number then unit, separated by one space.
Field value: 100 mmHg
